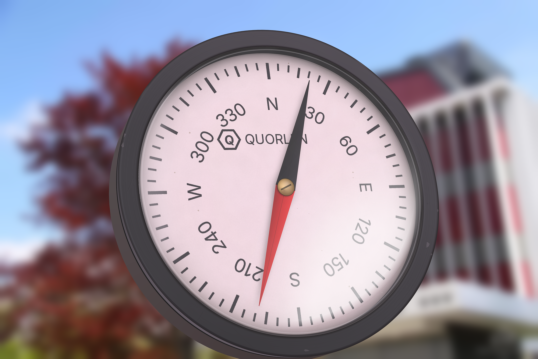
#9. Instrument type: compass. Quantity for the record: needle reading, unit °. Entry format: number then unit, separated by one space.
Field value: 200 °
